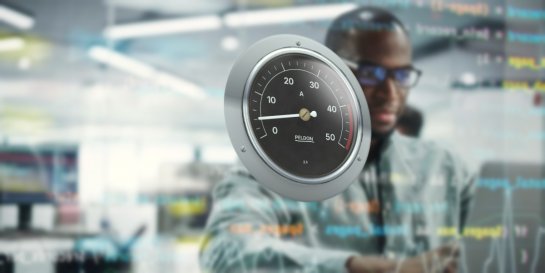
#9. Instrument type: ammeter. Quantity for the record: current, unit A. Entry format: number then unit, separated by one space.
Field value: 4 A
